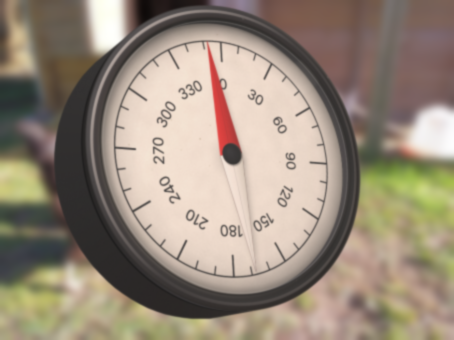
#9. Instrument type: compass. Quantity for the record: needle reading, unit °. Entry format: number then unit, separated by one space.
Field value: 350 °
